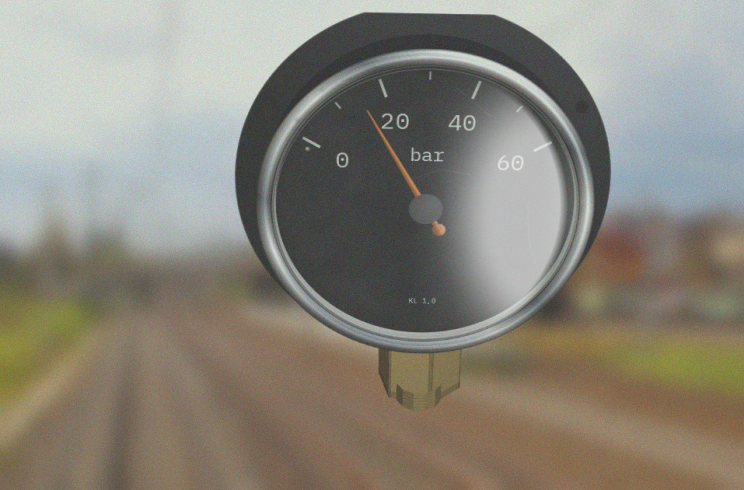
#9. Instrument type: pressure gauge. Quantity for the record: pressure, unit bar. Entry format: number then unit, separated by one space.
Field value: 15 bar
